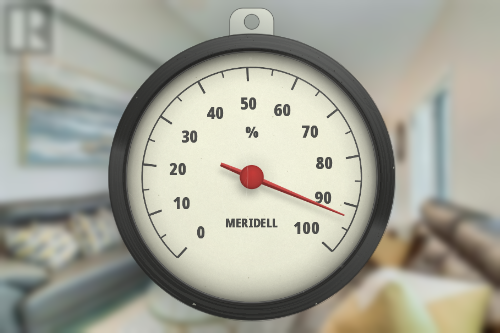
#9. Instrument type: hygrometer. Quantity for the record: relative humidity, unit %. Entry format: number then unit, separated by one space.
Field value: 92.5 %
